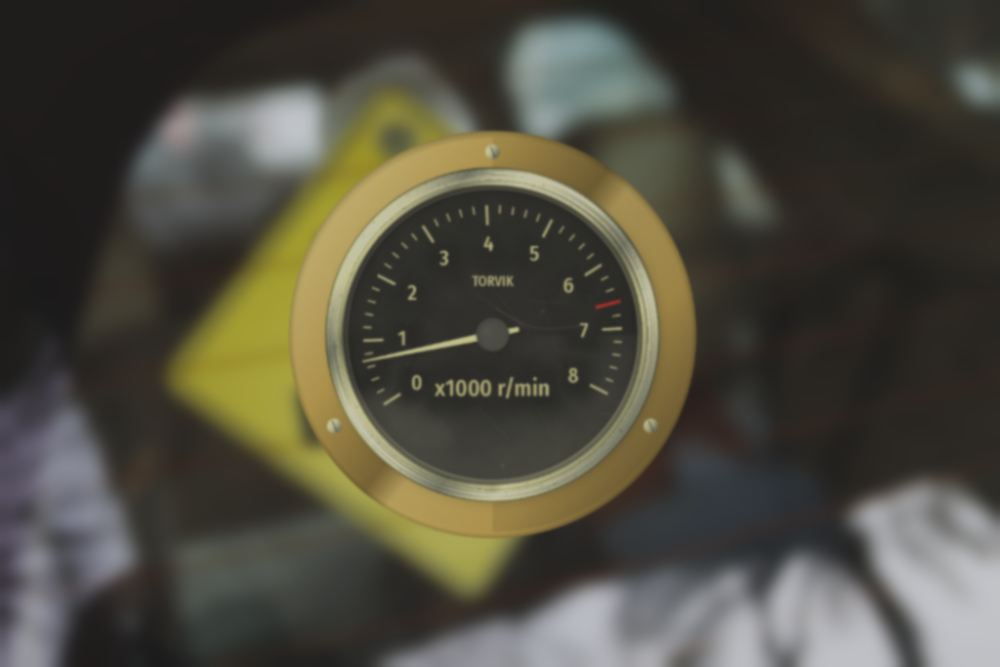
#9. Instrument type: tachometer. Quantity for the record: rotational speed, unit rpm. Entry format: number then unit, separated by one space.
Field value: 700 rpm
